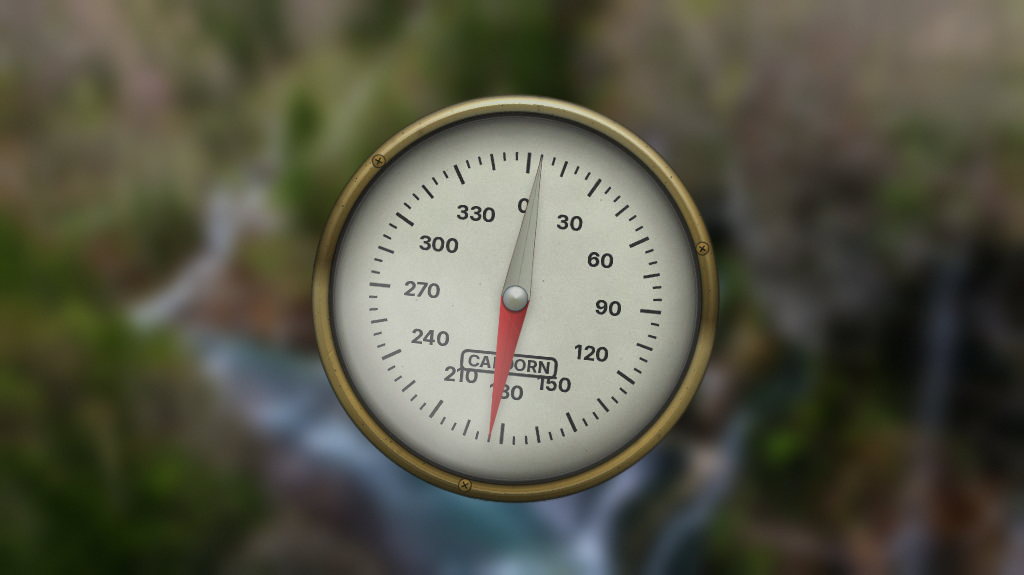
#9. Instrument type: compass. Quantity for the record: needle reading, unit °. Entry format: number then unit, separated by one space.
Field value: 185 °
